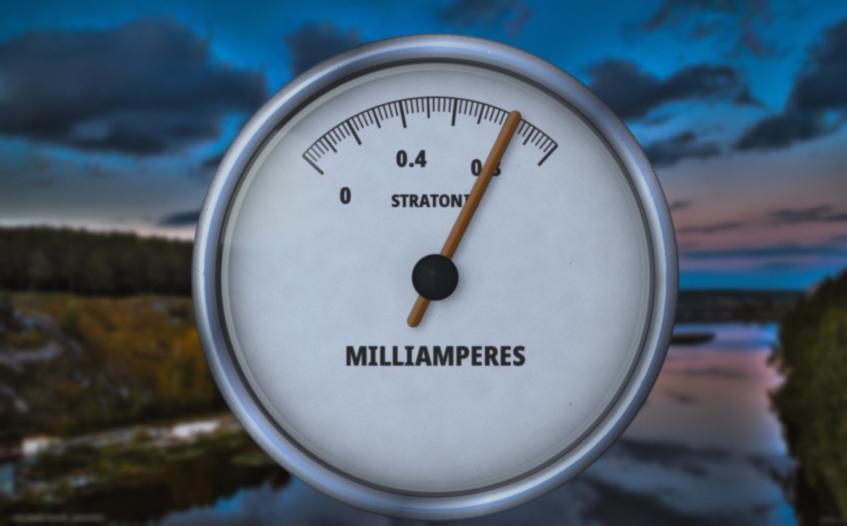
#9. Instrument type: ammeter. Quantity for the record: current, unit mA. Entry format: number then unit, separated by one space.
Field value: 0.82 mA
